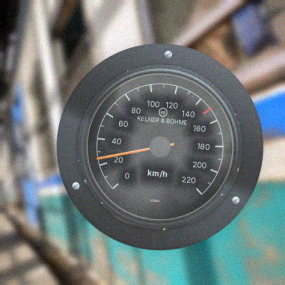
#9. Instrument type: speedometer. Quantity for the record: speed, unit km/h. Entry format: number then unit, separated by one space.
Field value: 25 km/h
